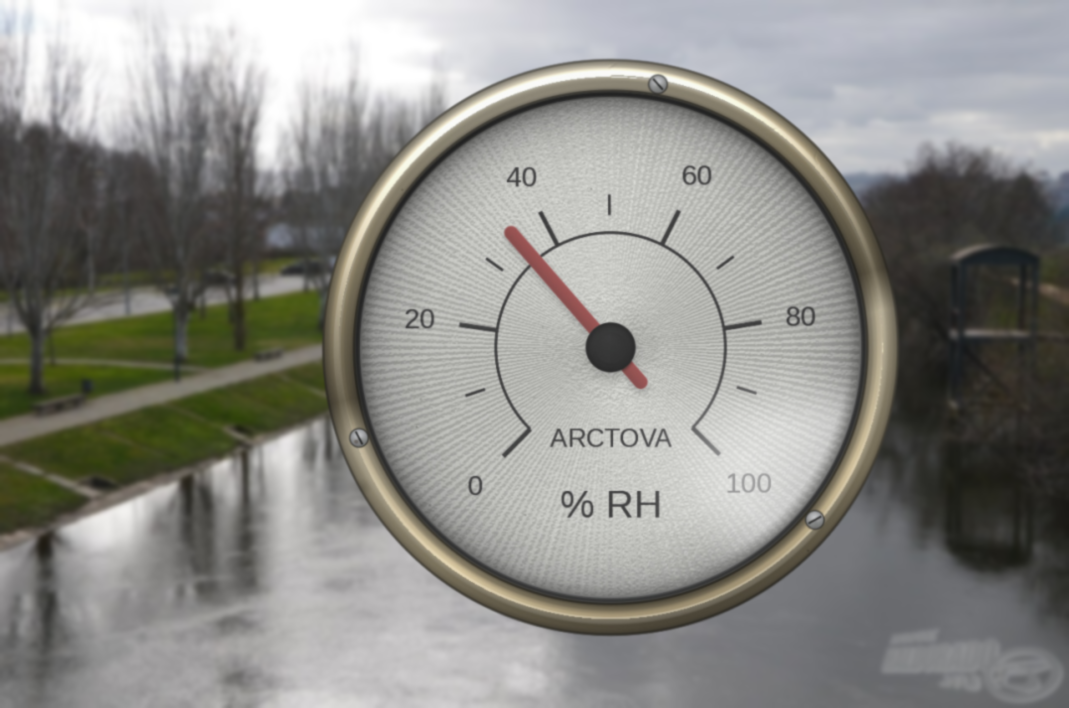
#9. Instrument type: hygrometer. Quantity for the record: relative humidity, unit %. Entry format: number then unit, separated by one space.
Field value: 35 %
